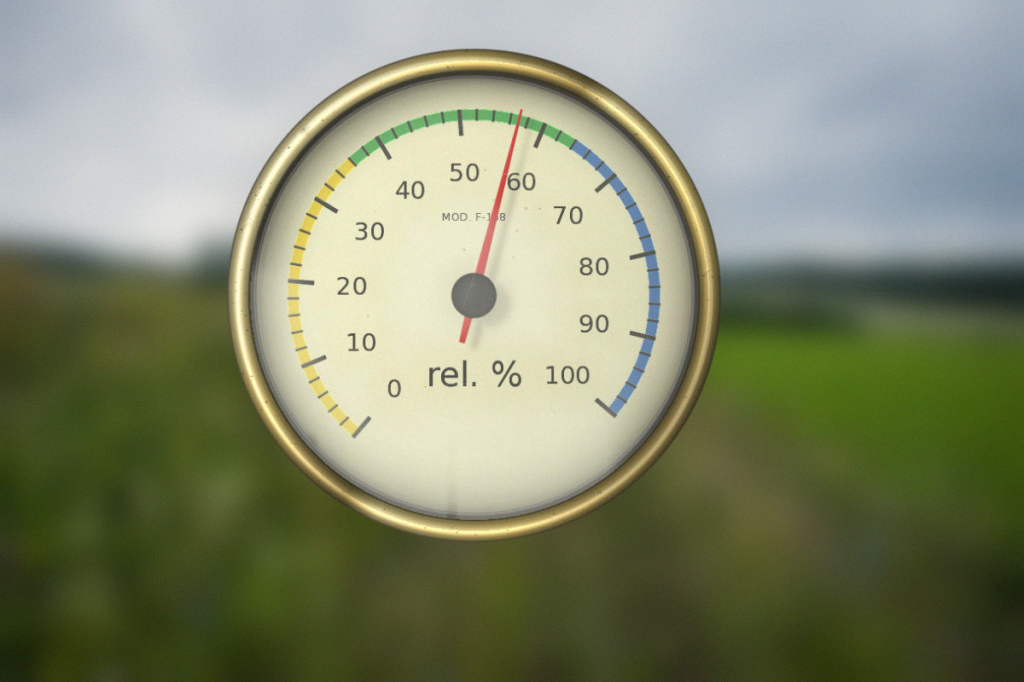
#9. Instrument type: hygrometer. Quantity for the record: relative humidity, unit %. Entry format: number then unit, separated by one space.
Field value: 57 %
